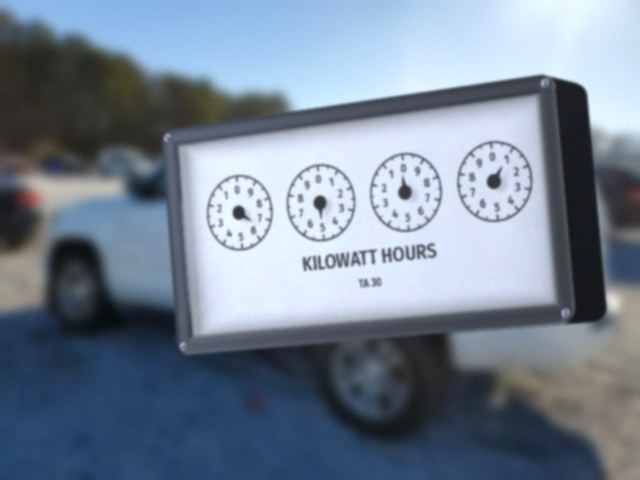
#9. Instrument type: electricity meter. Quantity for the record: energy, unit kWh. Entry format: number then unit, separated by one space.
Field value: 6501 kWh
